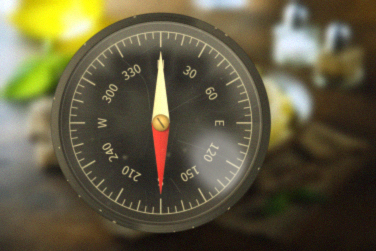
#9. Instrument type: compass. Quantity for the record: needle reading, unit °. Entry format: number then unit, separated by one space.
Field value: 180 °
